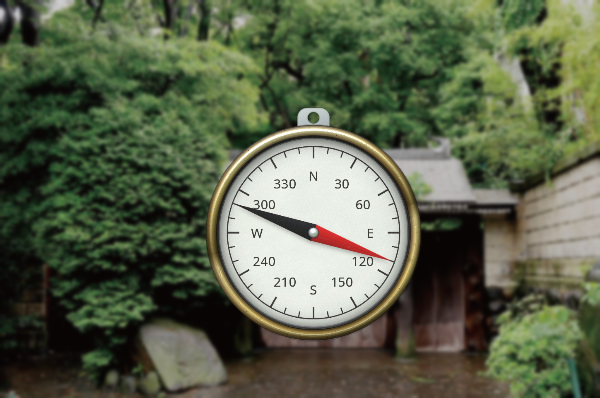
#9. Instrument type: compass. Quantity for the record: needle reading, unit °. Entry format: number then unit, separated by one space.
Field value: 110 °
